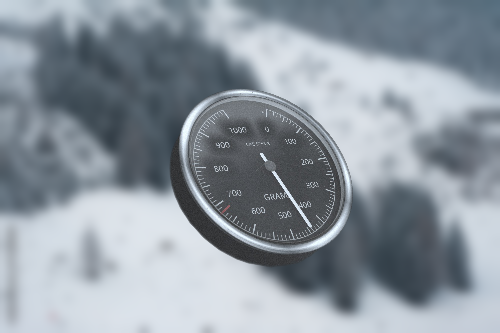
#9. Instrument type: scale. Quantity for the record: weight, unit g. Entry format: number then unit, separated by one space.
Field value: 450 g
